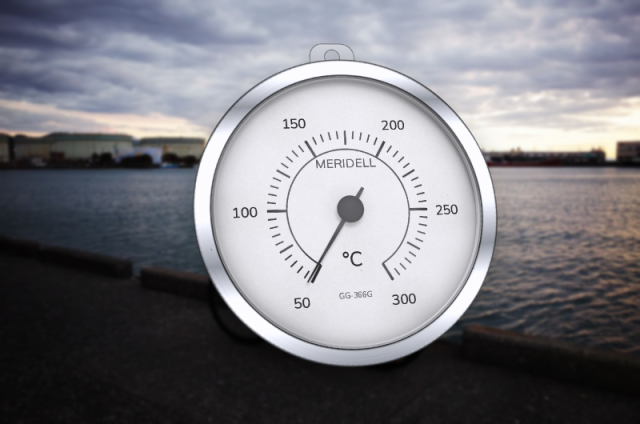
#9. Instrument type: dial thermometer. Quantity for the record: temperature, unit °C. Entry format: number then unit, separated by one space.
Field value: 52.5 °C
